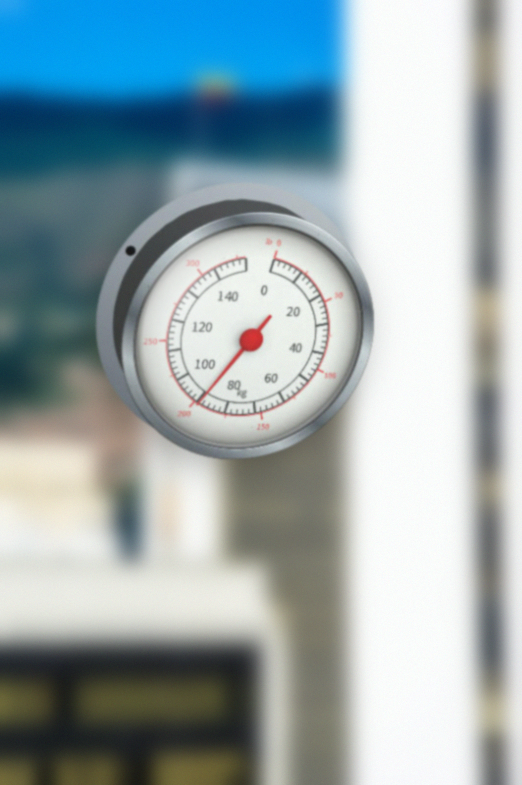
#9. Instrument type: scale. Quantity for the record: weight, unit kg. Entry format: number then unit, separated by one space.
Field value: 90 kg
